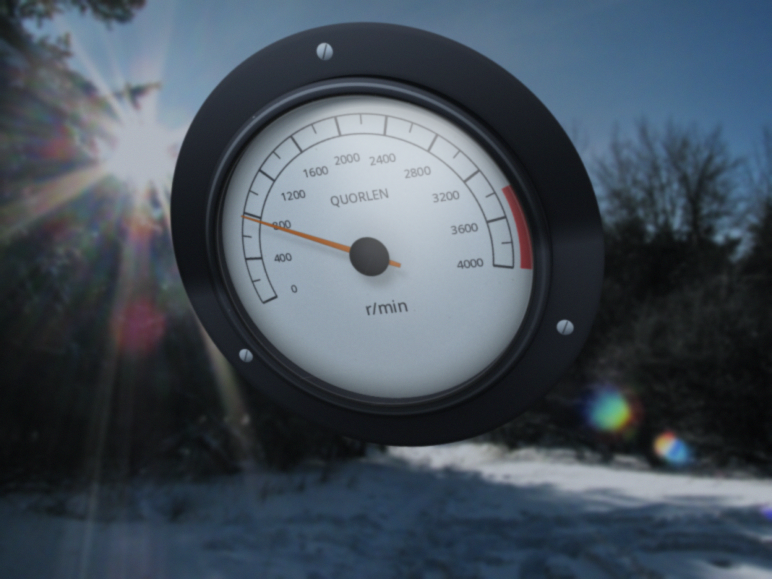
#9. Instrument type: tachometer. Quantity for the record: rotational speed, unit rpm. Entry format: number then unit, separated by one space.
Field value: 800 rpm
